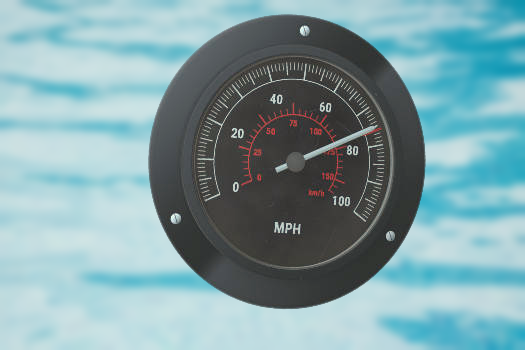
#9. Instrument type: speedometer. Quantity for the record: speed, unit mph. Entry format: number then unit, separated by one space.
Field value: 75 mph
